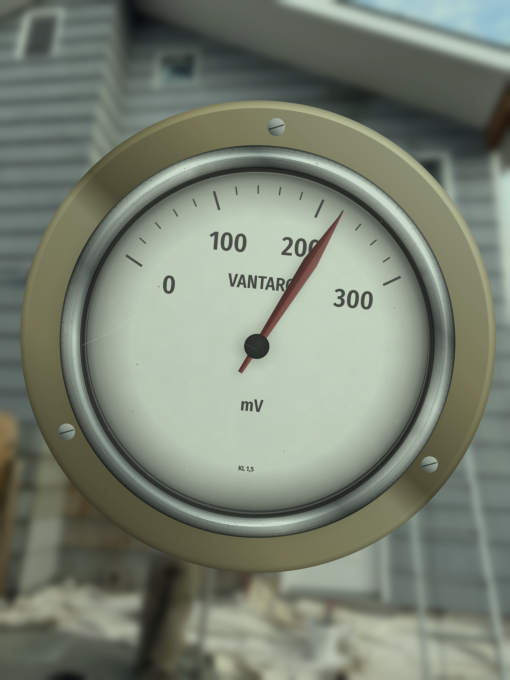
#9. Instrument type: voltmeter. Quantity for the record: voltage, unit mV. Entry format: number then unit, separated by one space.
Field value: 220 mV
